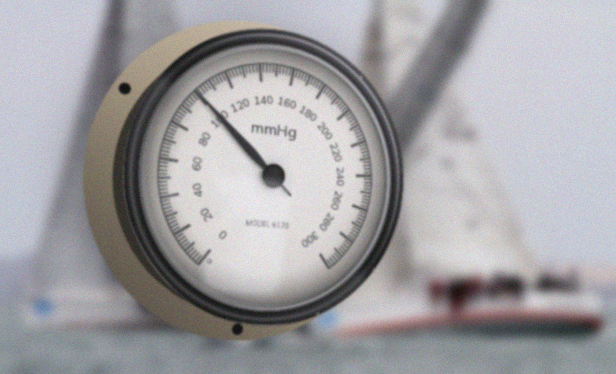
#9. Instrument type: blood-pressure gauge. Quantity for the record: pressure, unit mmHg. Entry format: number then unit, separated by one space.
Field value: 100 mmHg
